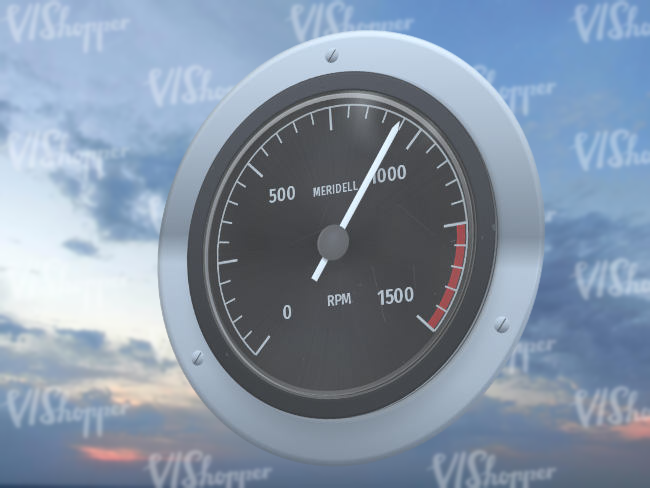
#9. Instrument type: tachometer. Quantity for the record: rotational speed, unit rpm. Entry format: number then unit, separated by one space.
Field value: 950 rpm
